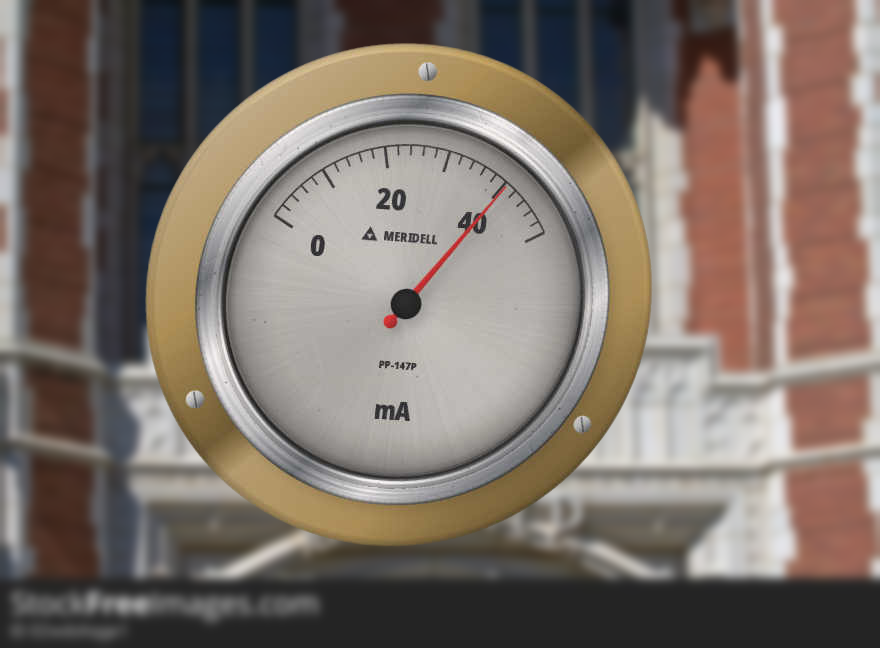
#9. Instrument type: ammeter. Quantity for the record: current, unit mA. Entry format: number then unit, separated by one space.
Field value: 40 mA
